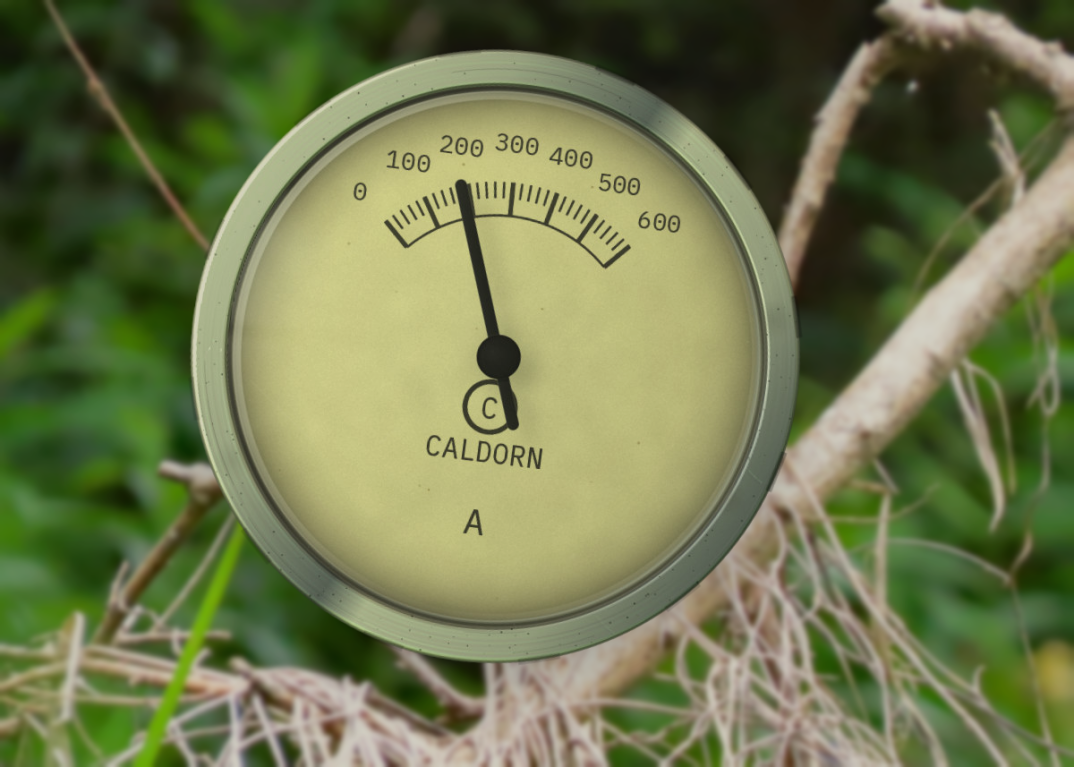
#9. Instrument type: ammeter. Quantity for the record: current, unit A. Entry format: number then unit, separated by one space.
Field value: 180 A
